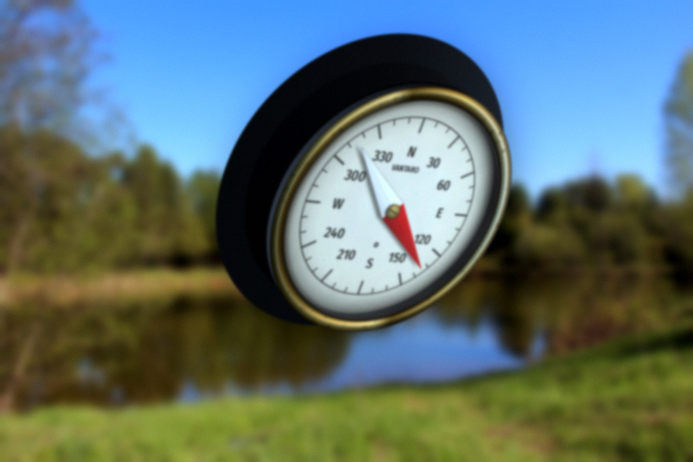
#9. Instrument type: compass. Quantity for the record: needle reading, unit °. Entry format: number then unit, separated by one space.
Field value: 135 °
